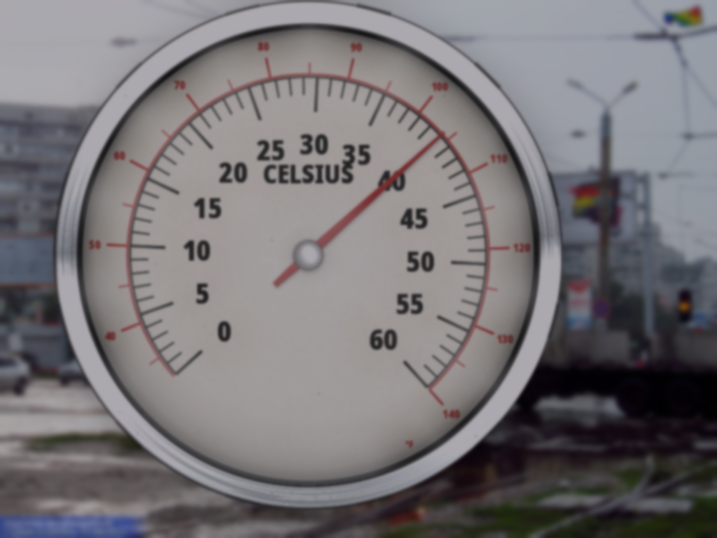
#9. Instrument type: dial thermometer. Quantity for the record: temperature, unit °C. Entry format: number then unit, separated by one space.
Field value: 40 °C
